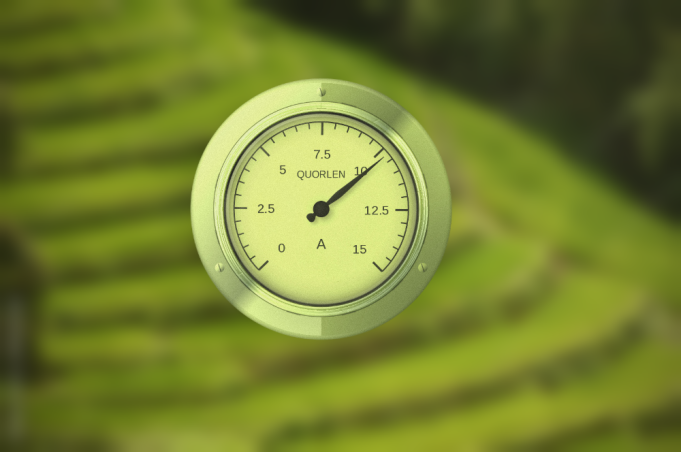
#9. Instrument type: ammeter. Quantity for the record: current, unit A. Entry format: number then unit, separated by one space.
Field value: 10.25 A
